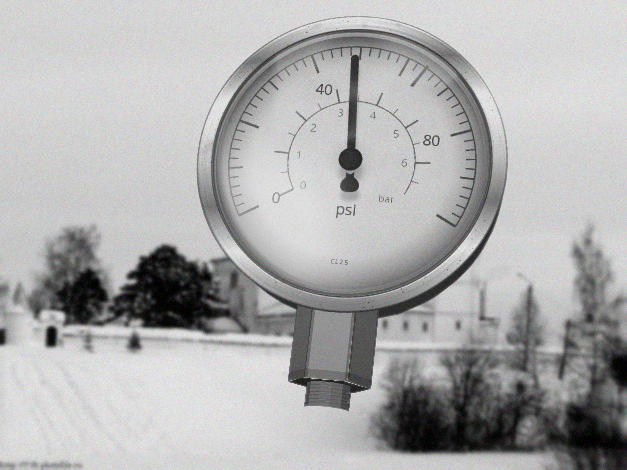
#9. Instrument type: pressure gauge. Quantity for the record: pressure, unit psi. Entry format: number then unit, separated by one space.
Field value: 49 psi
